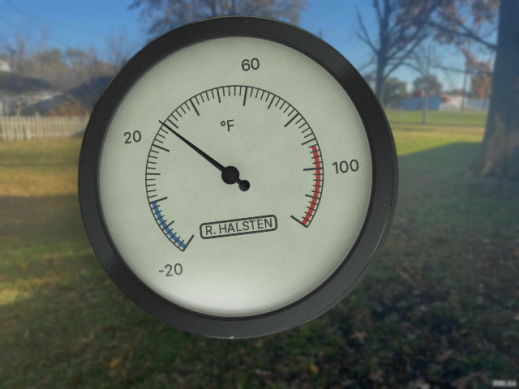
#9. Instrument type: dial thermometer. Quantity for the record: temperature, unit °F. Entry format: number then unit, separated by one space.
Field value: 28 °F
